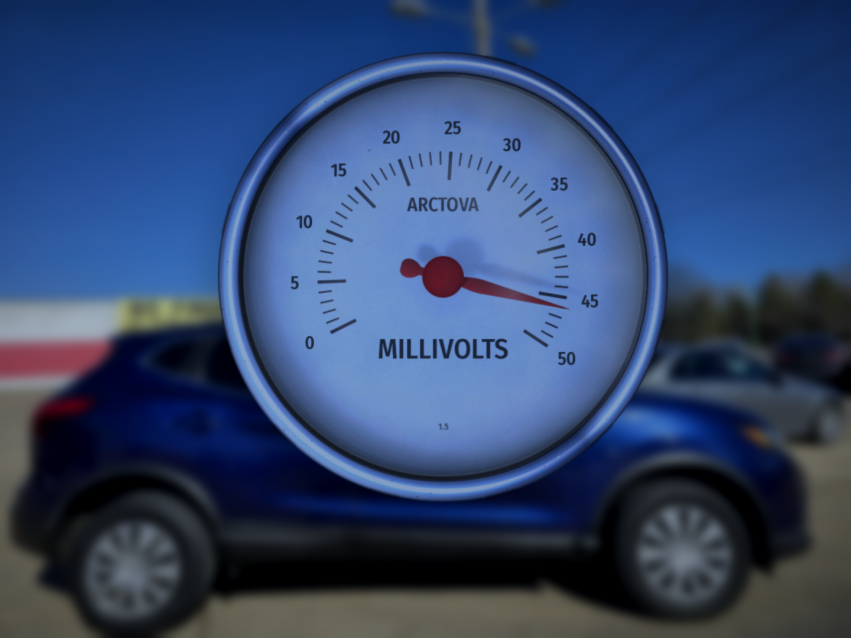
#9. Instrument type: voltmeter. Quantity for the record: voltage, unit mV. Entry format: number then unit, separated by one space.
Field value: 46 mV
